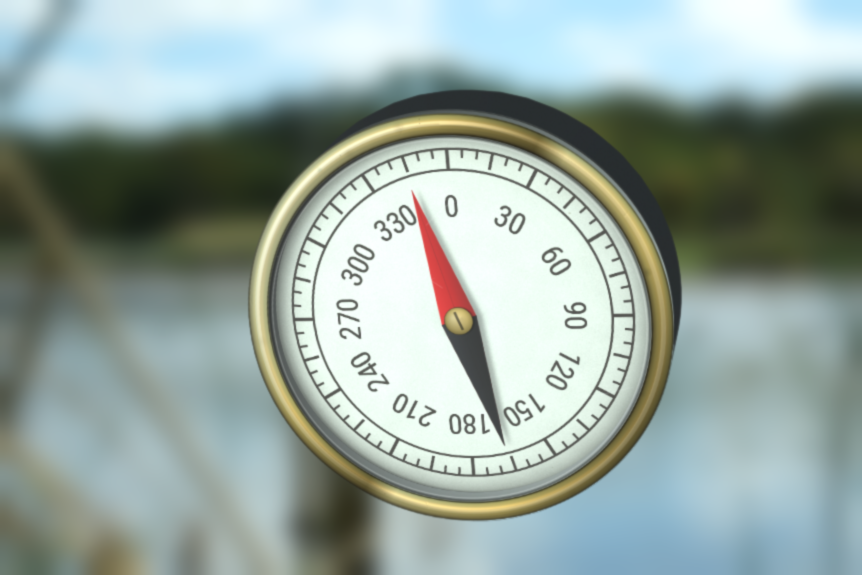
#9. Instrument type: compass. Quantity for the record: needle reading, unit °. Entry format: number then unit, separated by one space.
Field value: 345 °
